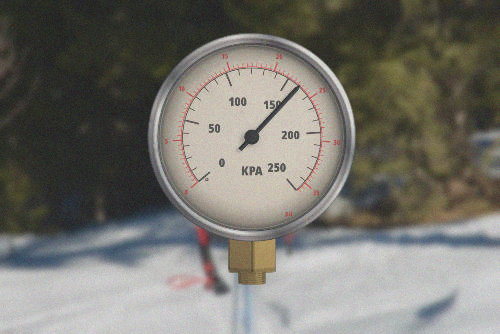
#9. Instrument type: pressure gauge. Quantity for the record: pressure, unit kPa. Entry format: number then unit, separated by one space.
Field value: 160 kPa
